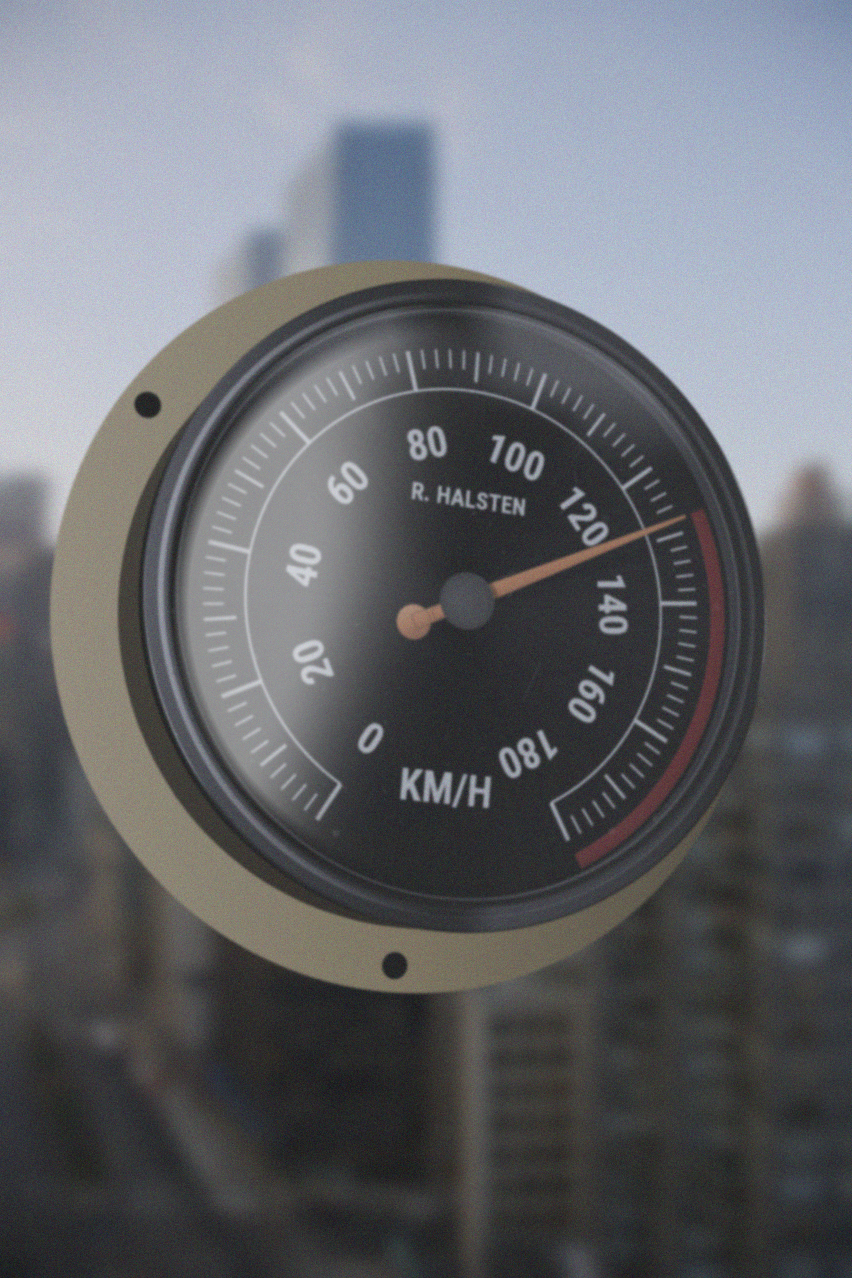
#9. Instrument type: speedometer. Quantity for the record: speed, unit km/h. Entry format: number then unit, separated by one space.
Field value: 128 km/h
